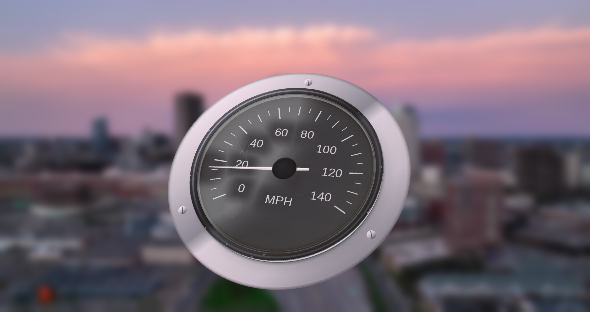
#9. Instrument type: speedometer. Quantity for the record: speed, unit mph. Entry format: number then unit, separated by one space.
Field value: 15 mph
